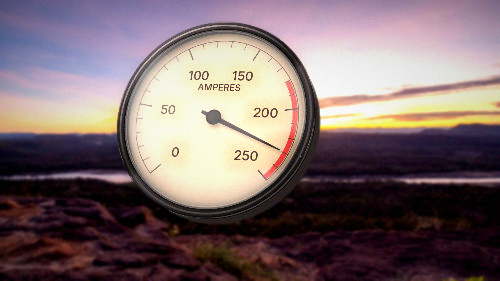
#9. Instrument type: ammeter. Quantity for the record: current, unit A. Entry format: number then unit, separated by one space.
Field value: 230 A
